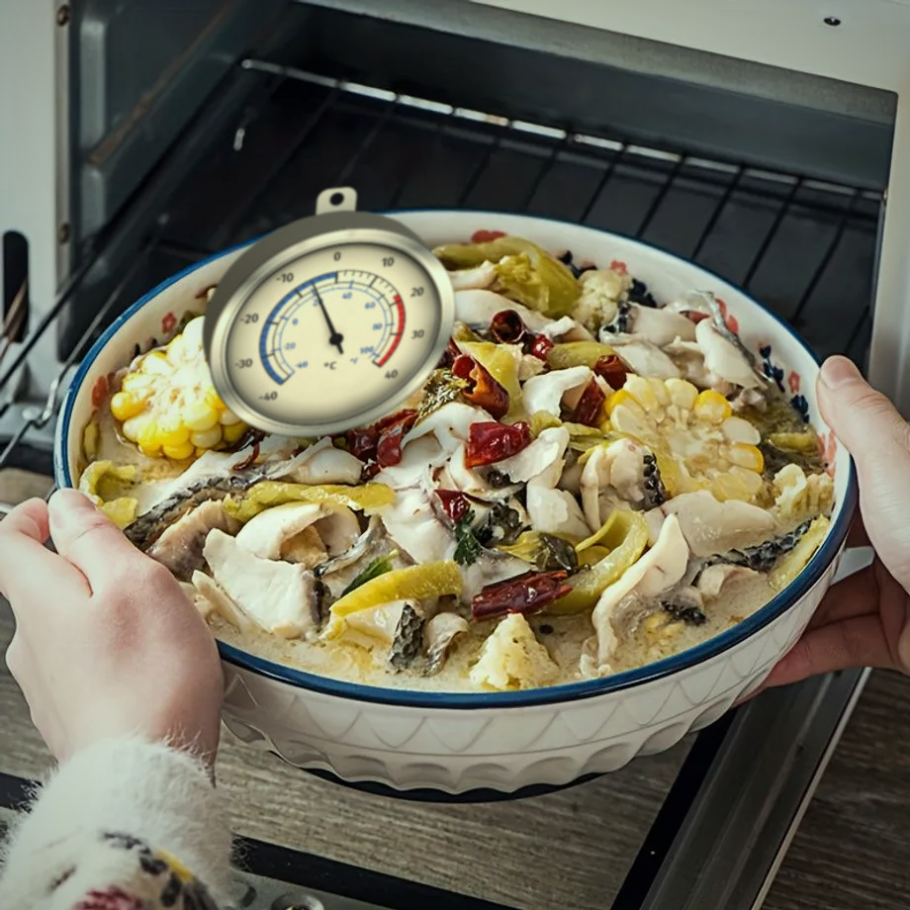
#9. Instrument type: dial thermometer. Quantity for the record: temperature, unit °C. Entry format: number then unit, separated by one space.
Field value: -6 °C
